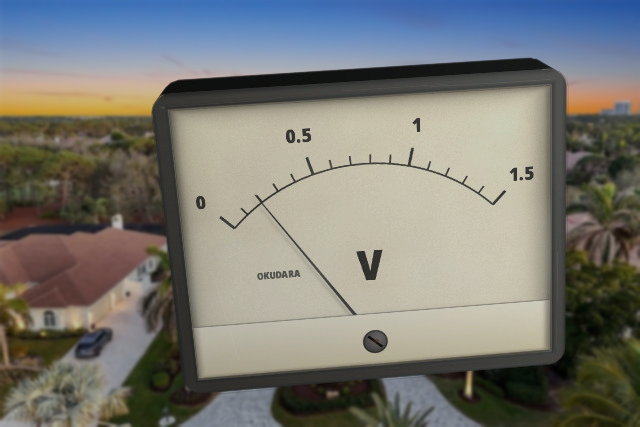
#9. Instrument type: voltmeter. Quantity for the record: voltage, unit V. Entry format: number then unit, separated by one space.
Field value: 0.2 V
